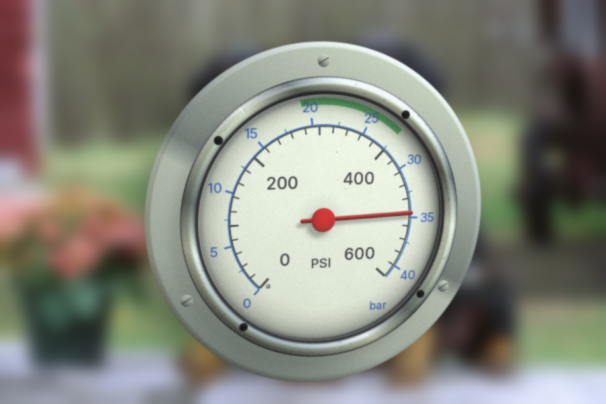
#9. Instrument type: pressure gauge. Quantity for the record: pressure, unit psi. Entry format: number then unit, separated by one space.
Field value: 500 psi
